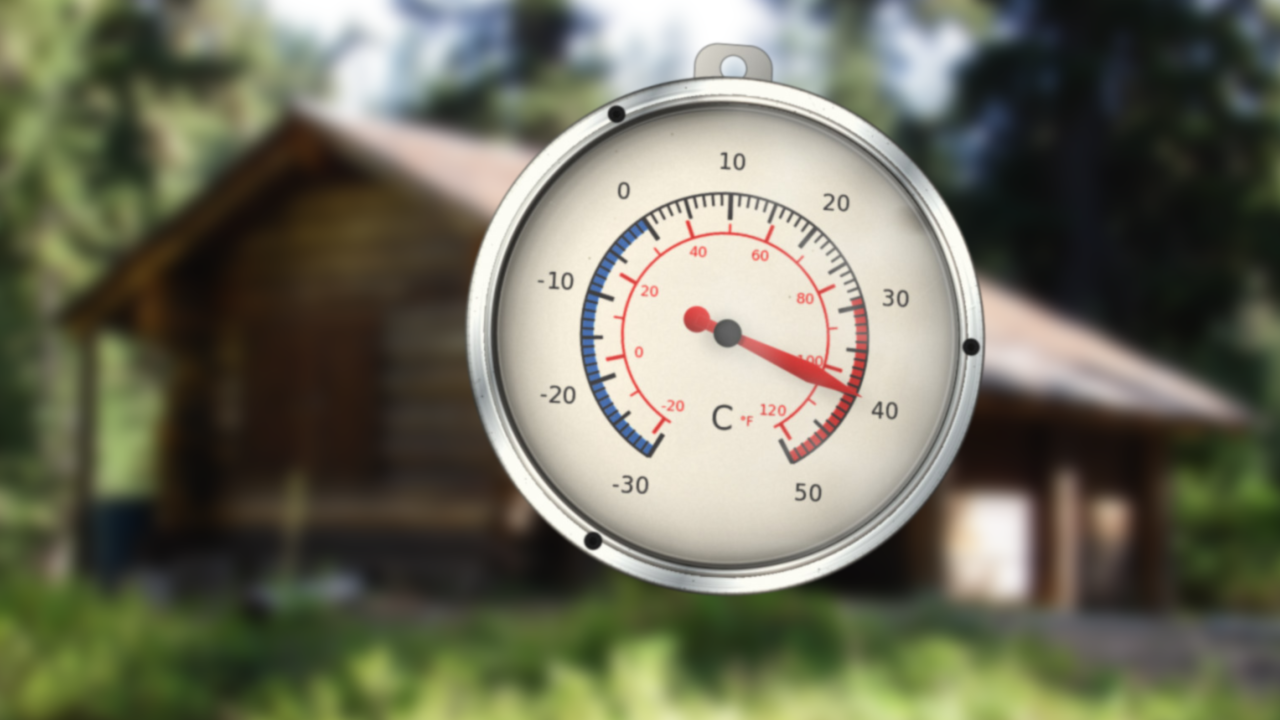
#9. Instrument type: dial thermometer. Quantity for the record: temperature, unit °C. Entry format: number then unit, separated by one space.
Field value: 40 °C
